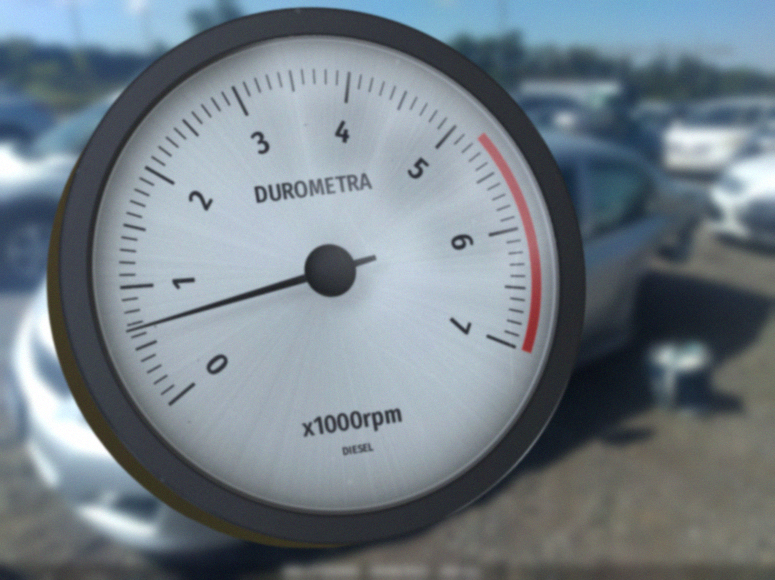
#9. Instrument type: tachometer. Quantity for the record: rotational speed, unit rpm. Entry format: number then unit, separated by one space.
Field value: 650 rpm
